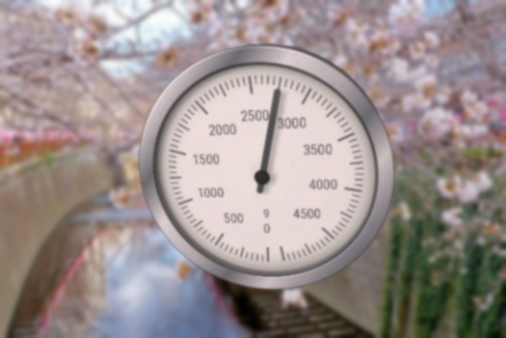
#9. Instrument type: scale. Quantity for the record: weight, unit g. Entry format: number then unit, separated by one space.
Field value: 2750 g
